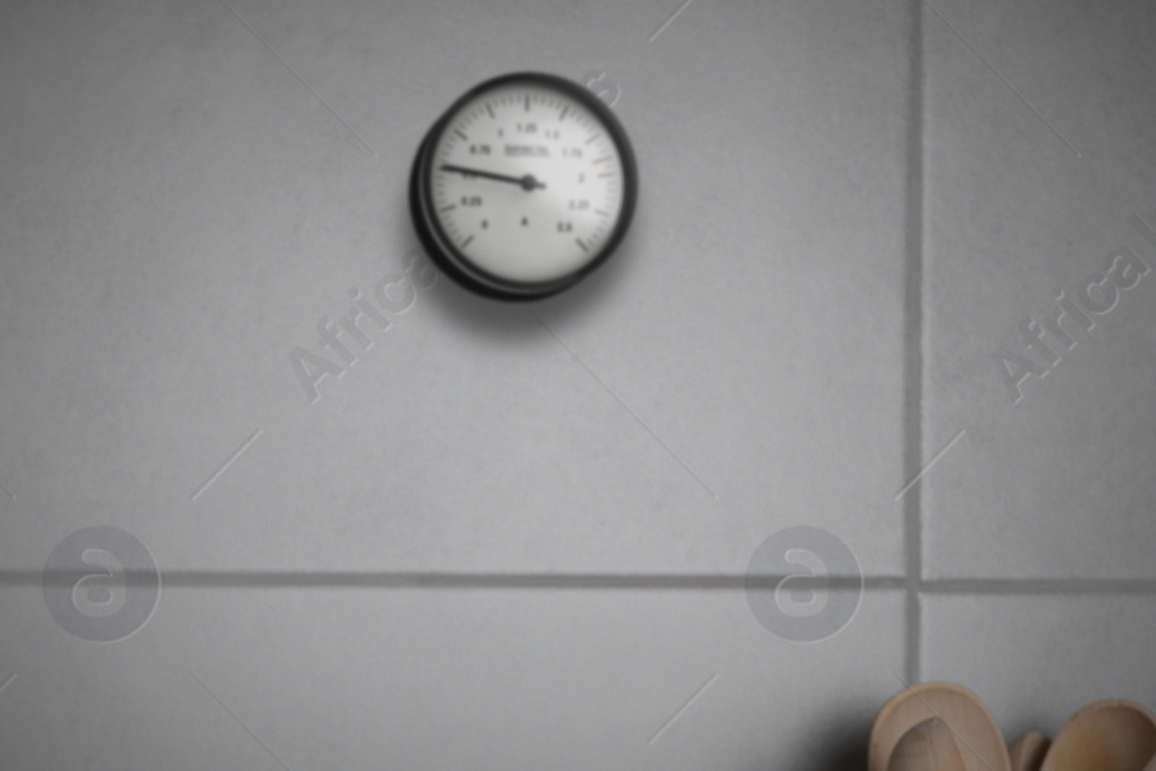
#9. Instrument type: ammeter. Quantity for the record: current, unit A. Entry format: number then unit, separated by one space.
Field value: 0.5 A
